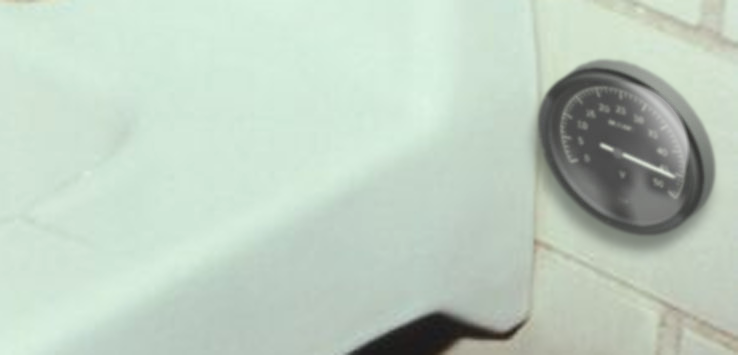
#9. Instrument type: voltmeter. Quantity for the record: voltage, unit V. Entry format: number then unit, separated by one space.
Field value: 45 V
